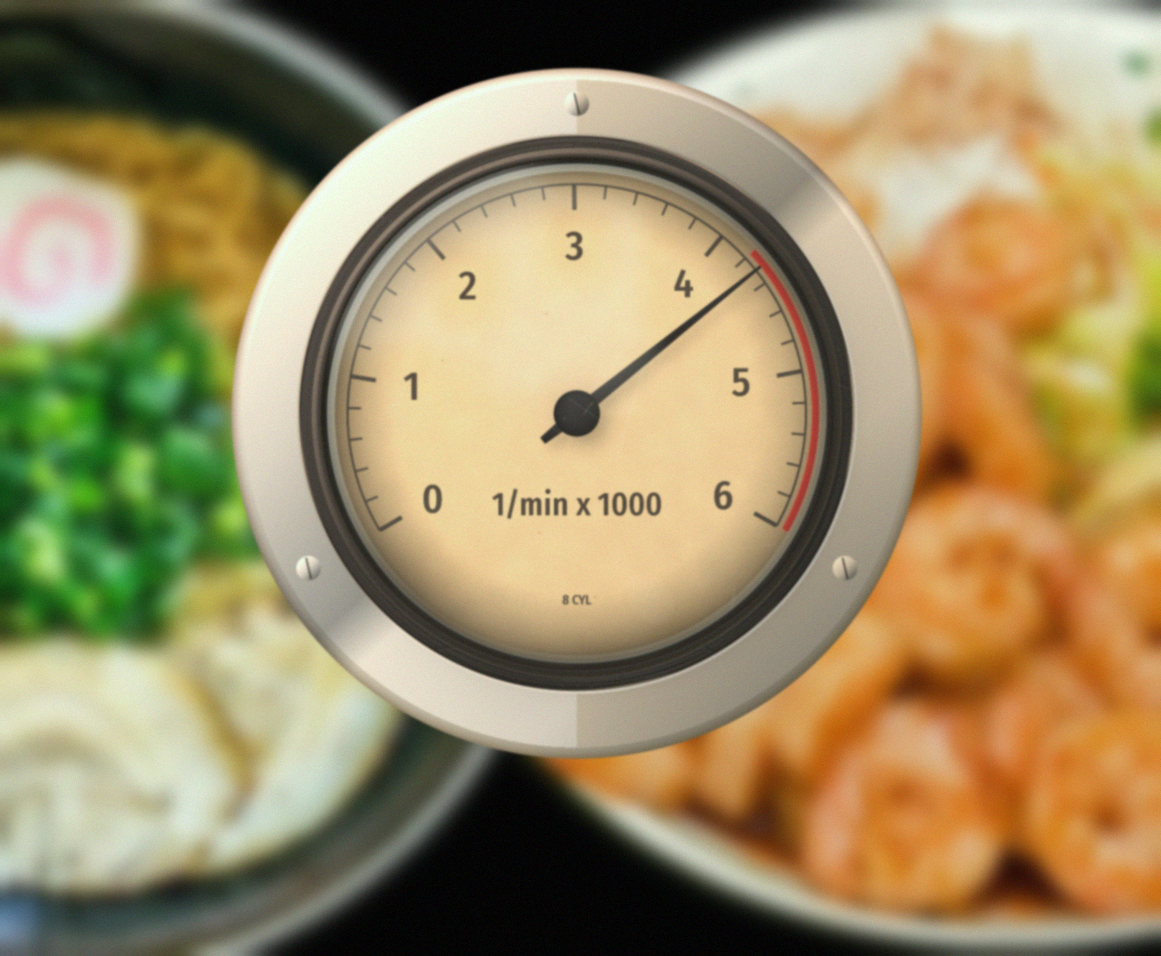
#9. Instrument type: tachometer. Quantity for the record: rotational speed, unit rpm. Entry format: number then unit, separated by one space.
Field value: 4300 rpm
